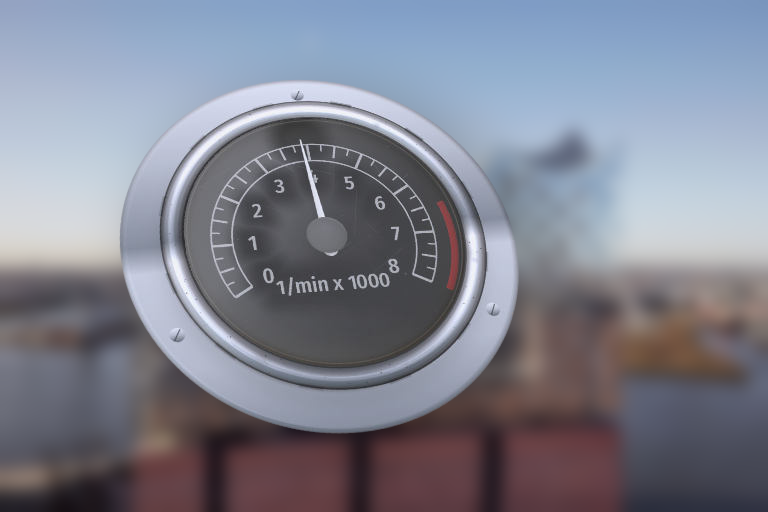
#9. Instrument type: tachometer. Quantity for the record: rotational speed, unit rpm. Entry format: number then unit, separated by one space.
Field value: 3875 rpm
